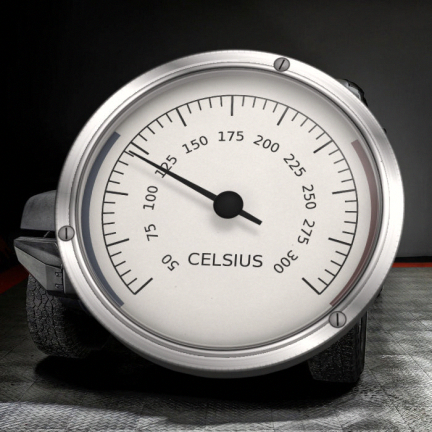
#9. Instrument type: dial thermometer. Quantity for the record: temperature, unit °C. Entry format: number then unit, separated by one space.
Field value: 120 °C
